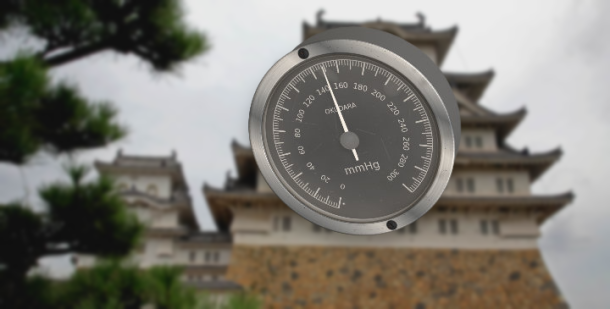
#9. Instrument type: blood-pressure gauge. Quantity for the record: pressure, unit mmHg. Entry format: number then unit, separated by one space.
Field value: 150 mmHg
